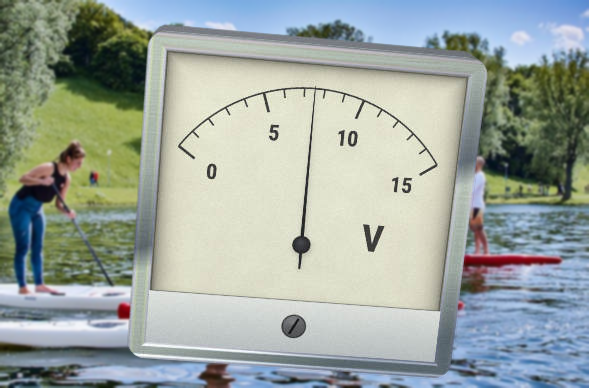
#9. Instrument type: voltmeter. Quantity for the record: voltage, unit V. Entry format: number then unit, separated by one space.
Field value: 7.5 V
